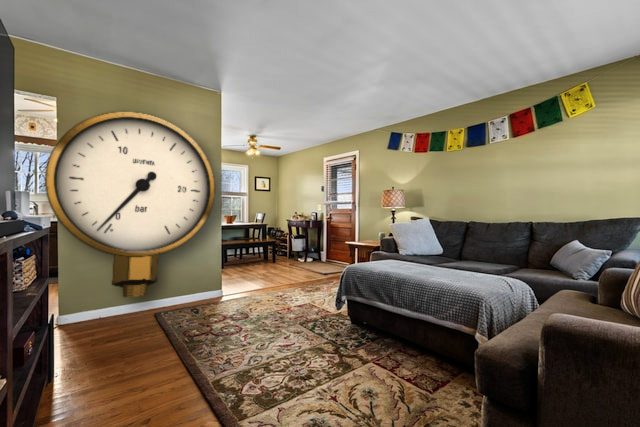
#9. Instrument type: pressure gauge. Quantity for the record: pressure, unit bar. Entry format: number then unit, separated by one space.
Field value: 0.5 bar
